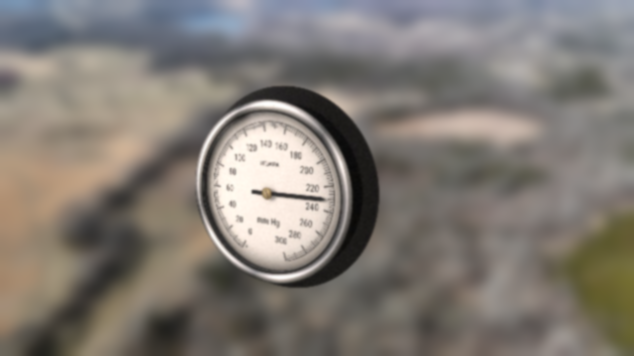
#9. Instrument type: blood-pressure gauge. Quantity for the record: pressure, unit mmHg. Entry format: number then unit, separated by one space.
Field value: 230 mmHg
